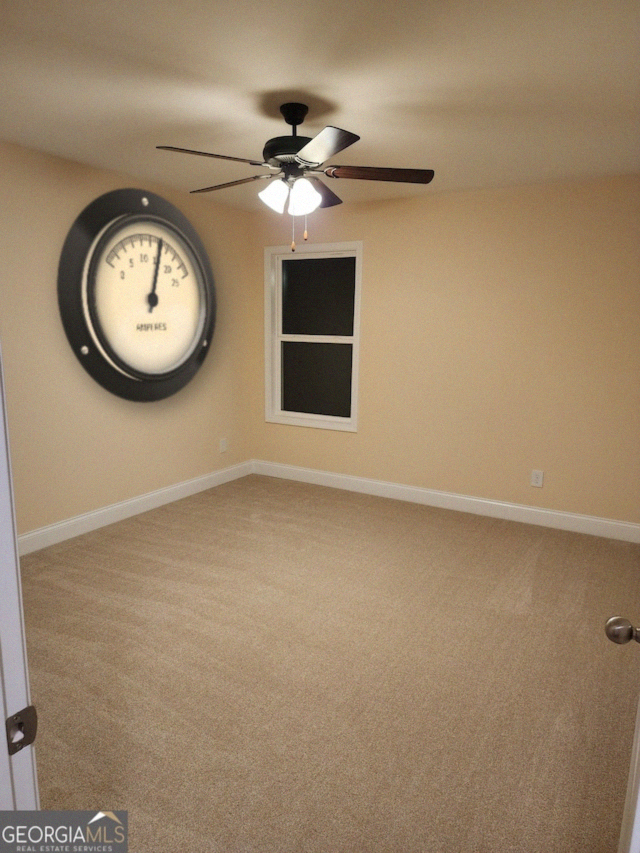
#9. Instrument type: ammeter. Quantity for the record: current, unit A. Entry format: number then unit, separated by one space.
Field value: 15 A
